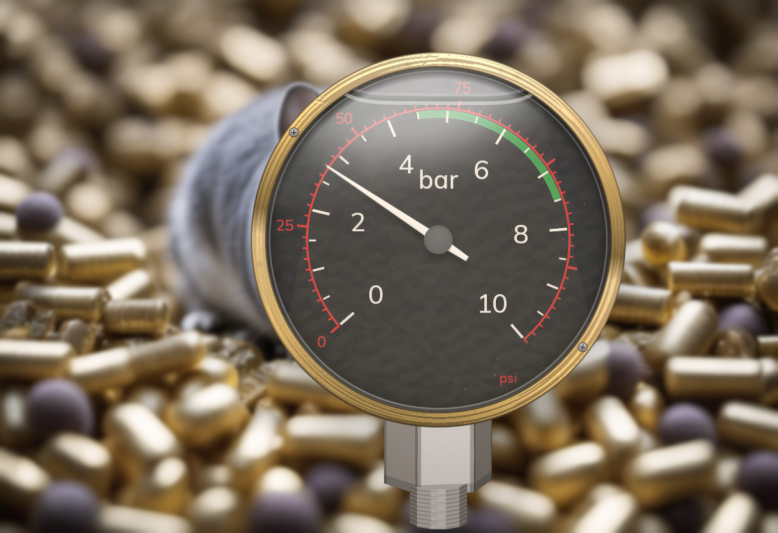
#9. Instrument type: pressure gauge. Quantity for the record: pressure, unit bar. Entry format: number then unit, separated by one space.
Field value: 2.75 bar
